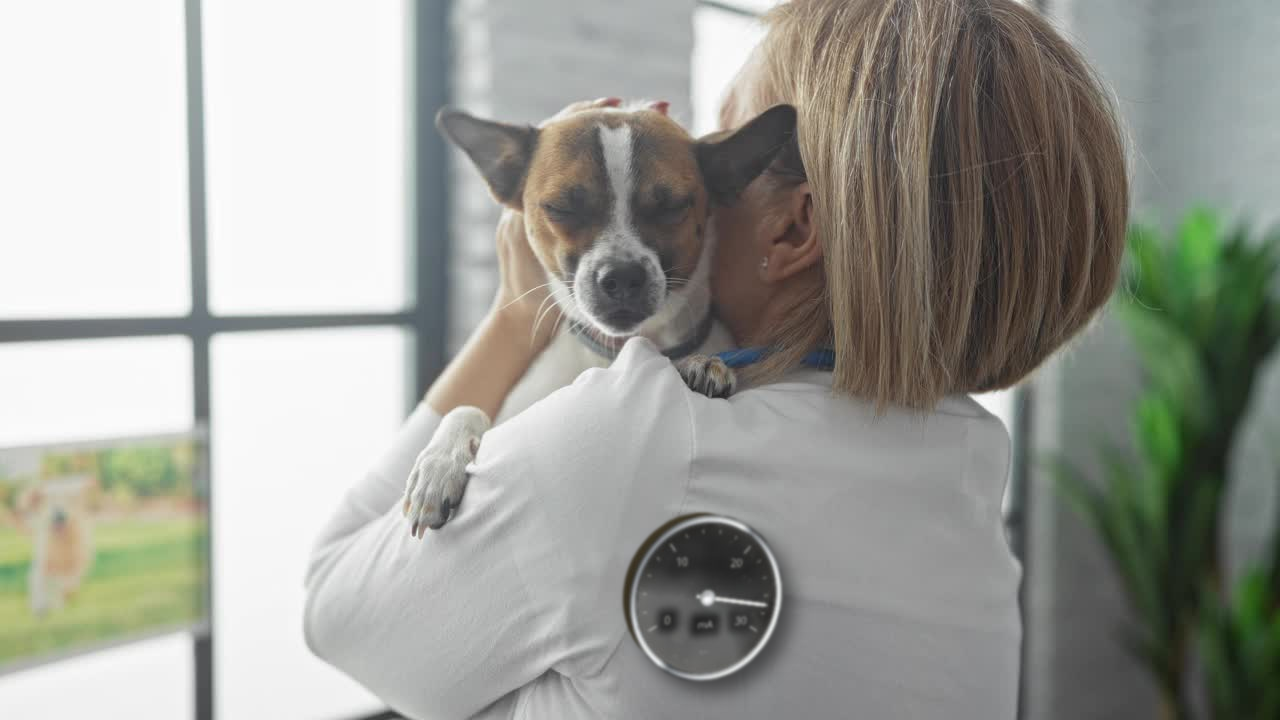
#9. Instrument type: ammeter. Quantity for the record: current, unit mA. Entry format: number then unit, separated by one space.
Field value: 27 mA
